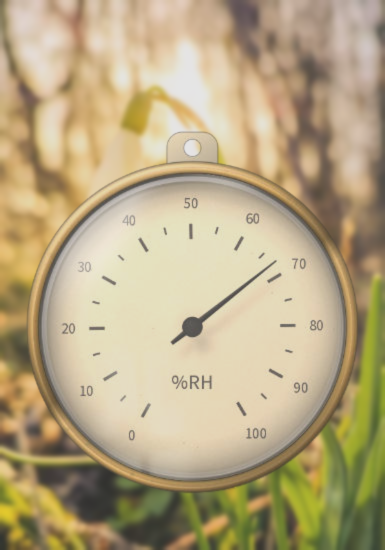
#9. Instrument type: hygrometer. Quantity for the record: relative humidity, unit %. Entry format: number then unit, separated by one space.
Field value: 67.5 %
